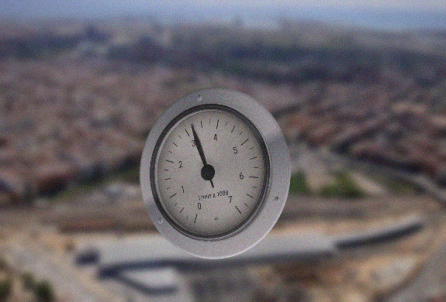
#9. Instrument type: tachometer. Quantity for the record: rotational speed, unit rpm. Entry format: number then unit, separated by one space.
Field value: 3250 rpm
